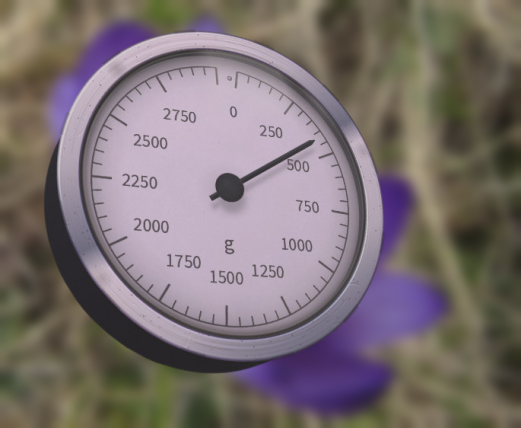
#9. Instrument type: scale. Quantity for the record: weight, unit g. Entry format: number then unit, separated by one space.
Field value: 425 g
